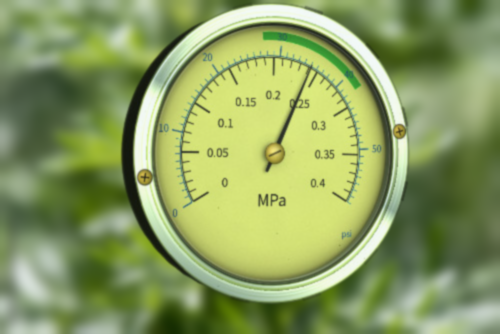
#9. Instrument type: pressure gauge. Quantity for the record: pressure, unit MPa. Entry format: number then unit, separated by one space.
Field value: 0.24 MPa
